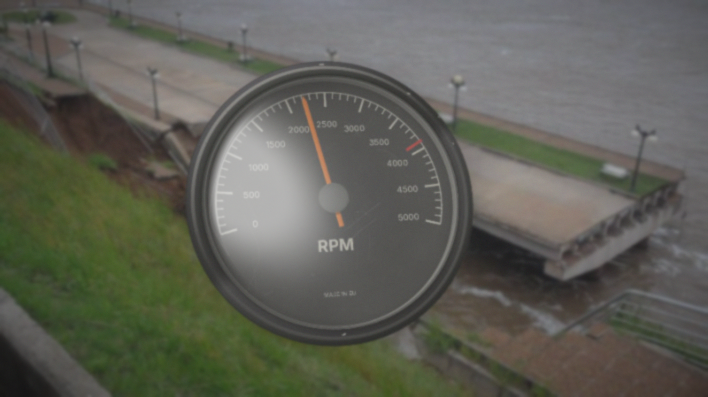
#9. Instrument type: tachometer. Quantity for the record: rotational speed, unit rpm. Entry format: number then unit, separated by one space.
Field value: 2200 rpm
